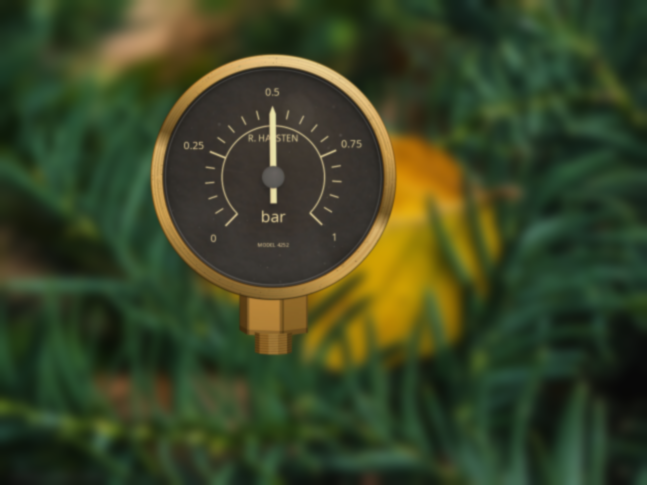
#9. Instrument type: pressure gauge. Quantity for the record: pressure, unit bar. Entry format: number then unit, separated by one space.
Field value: 0.5 bar
